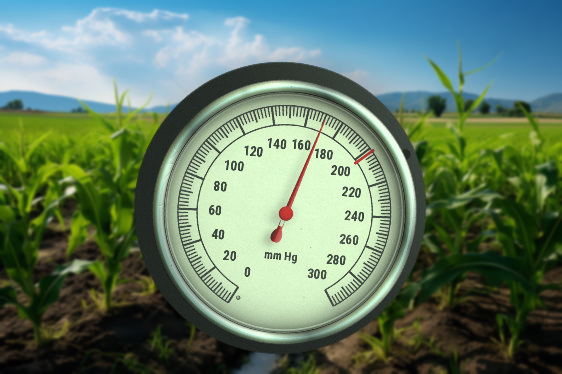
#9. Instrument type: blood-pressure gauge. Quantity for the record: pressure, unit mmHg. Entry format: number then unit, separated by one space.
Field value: 170 mmHg
